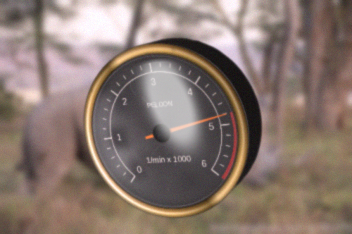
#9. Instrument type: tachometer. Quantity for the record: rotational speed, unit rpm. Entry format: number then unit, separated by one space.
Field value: 4800 rpm
